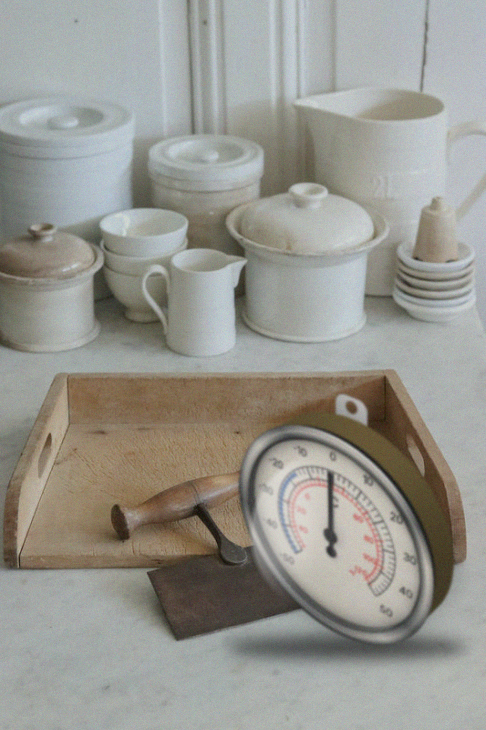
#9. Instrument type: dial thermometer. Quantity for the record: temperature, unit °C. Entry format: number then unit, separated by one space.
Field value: 0 °C
